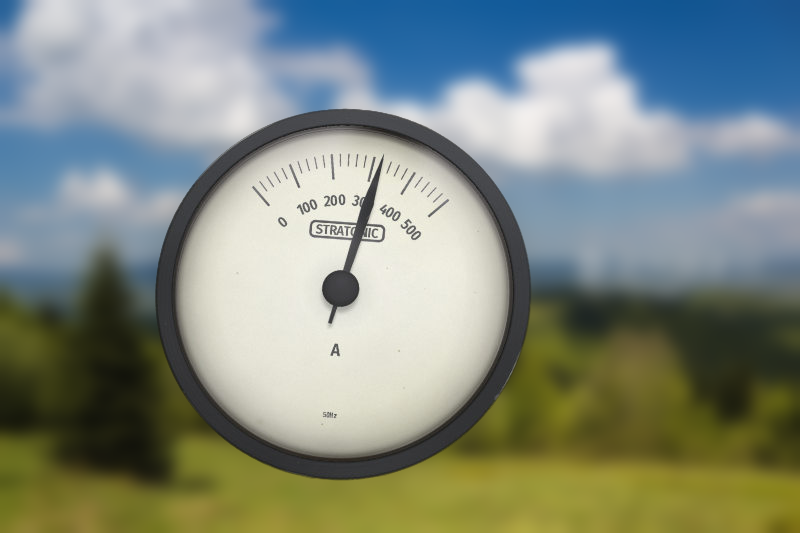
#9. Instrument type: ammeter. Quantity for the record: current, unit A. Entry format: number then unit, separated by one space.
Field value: 320 A
